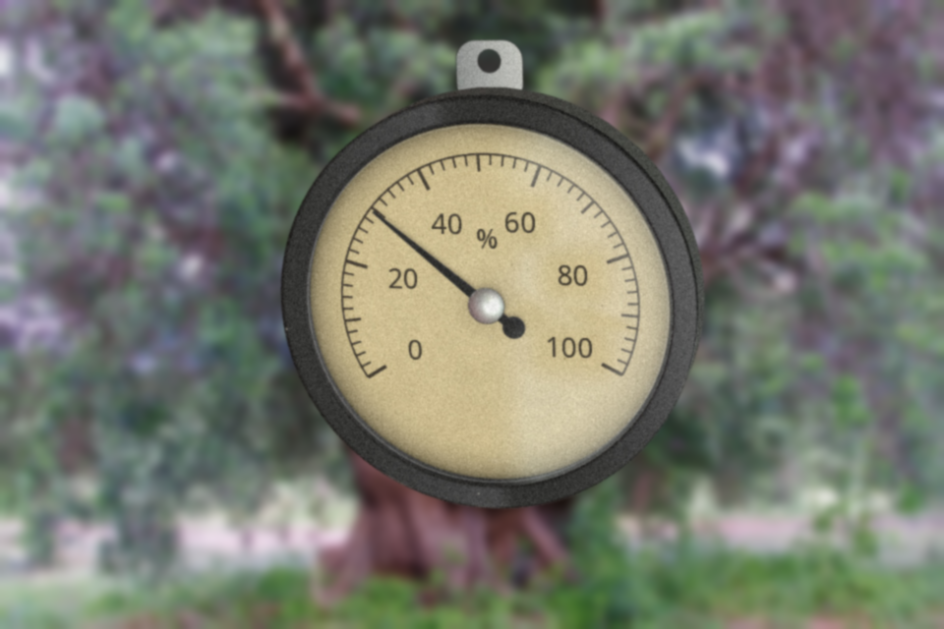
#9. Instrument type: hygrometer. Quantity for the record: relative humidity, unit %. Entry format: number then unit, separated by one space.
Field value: 30 %
